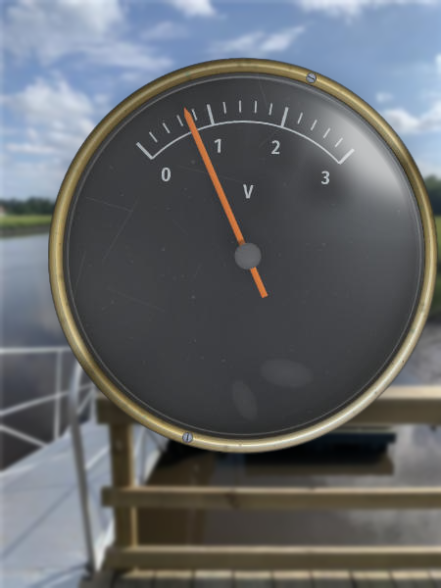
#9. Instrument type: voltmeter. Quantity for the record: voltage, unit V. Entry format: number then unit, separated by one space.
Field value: 0.7 V
